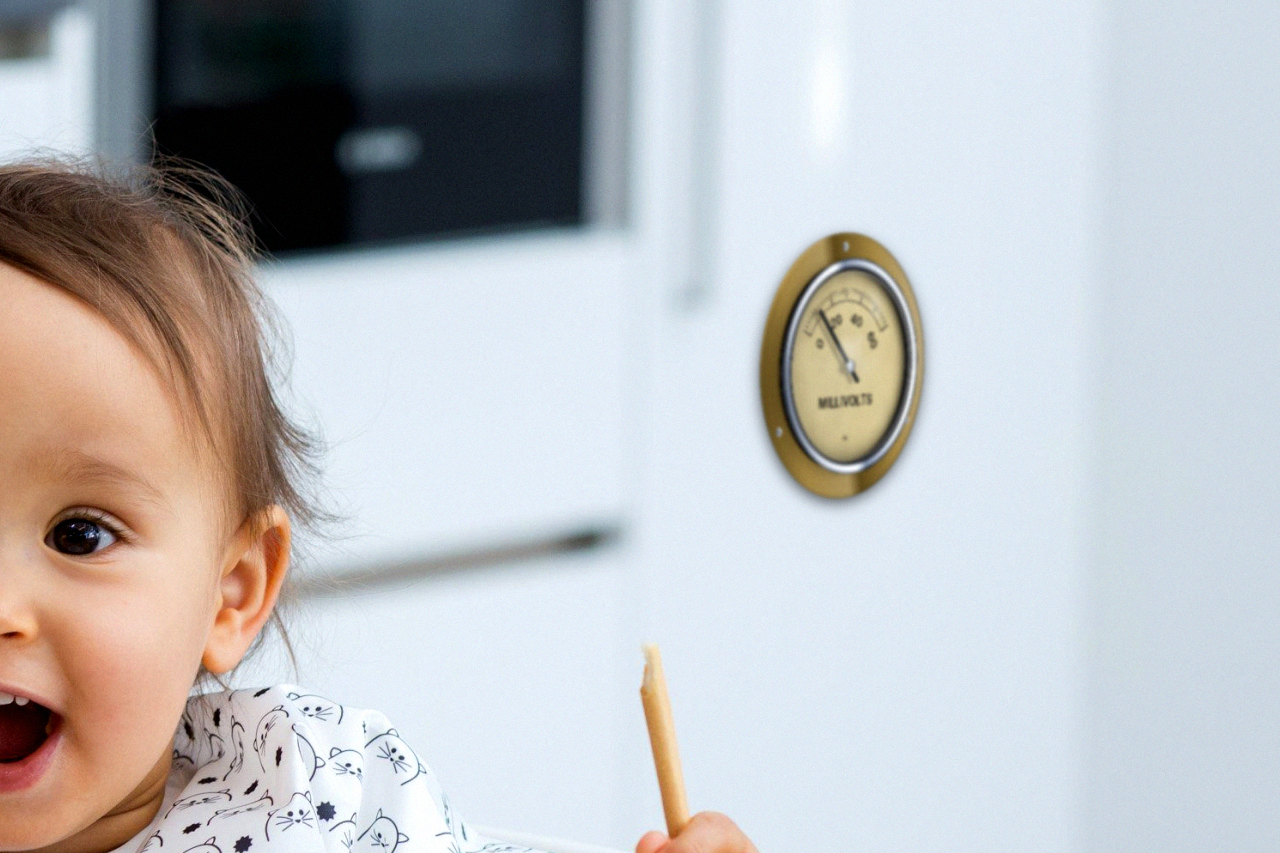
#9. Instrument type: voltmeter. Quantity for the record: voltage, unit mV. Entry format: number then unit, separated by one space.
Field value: 10 mV
